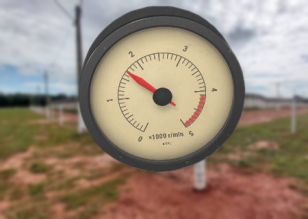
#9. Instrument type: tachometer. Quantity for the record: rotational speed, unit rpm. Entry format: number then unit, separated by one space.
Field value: 1700 rpm
